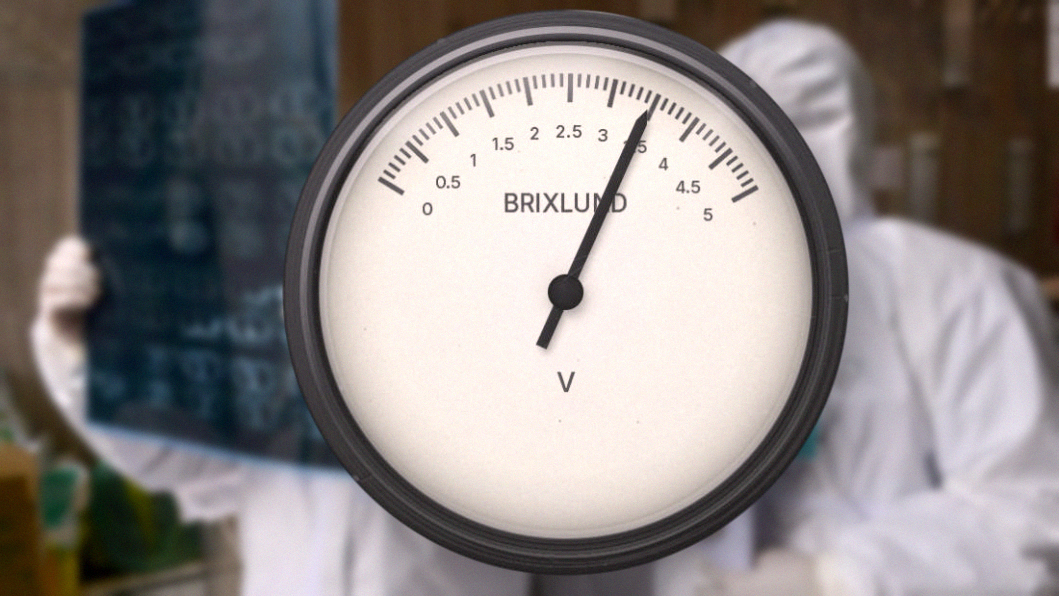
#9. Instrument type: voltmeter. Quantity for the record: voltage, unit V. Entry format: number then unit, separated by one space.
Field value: 3.45 V
